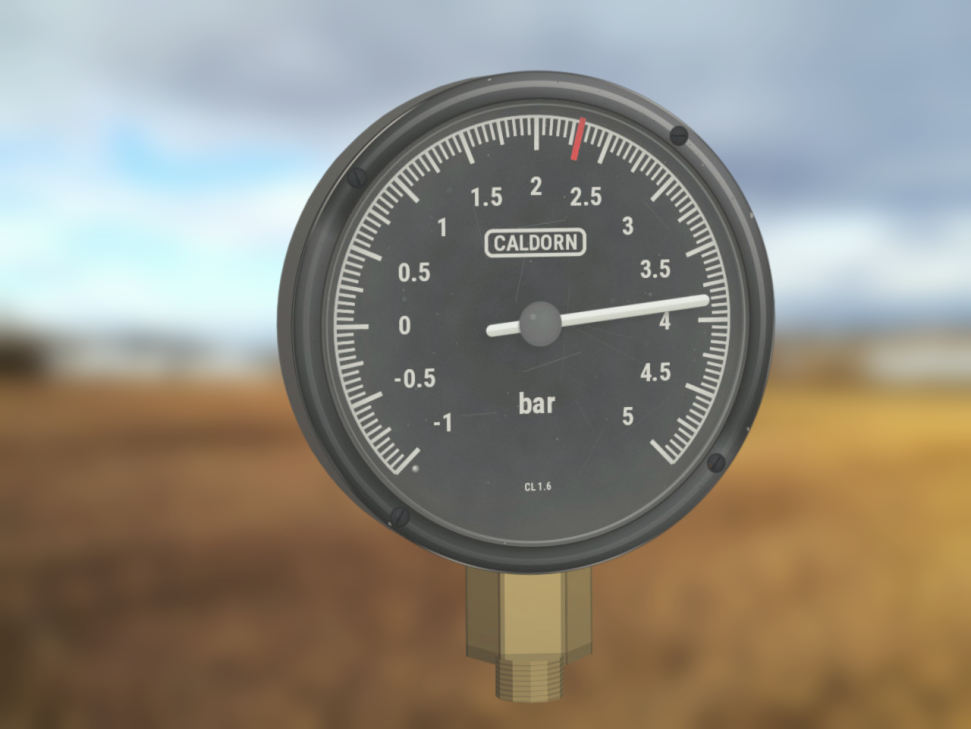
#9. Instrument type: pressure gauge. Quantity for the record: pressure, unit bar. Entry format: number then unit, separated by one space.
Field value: 3.85 bar
